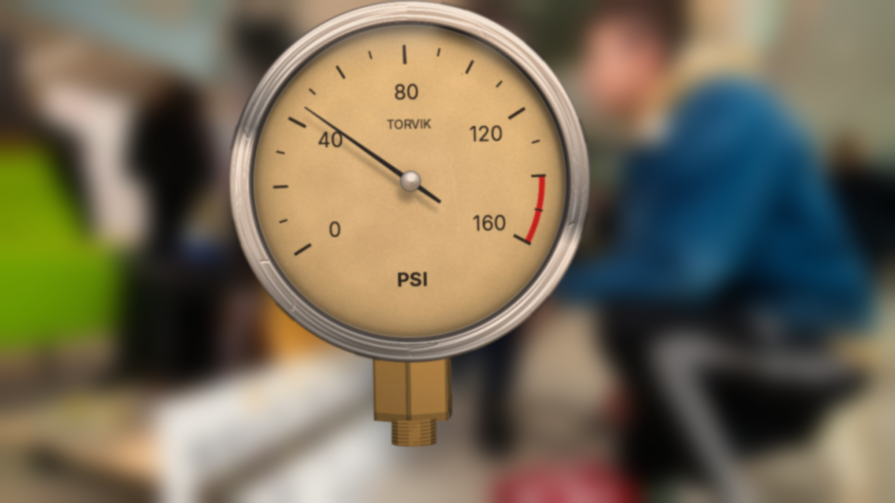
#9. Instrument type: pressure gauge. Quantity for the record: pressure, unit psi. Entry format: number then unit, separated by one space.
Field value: 45 psi
